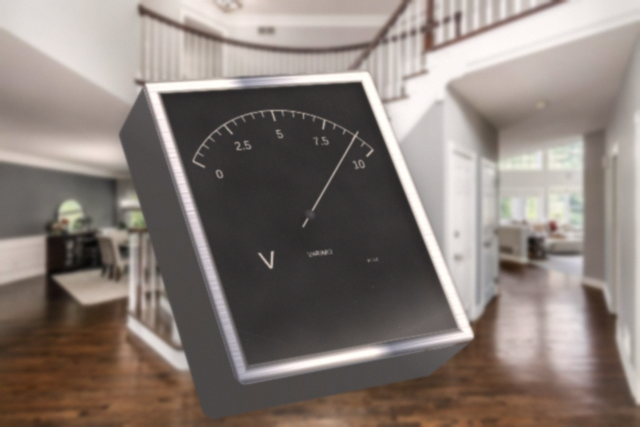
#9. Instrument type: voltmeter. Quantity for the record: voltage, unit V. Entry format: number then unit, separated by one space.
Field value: 9 V
